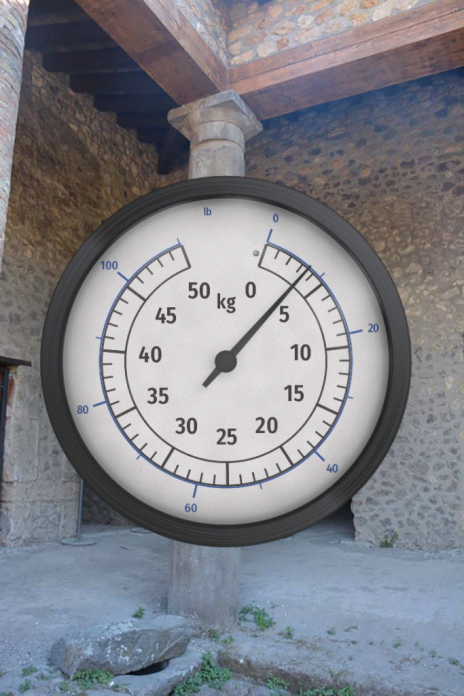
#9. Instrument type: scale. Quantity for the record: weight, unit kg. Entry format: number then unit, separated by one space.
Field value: 3.5 kg
